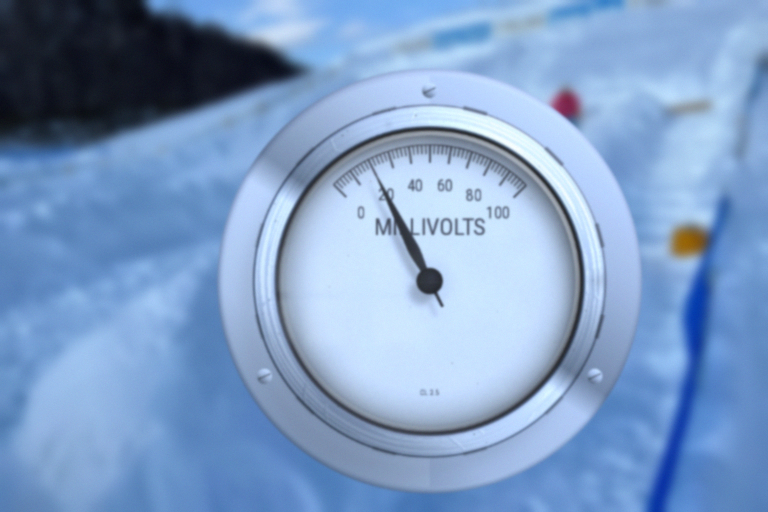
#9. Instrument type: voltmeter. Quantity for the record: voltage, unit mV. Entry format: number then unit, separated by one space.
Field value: 20 mV
